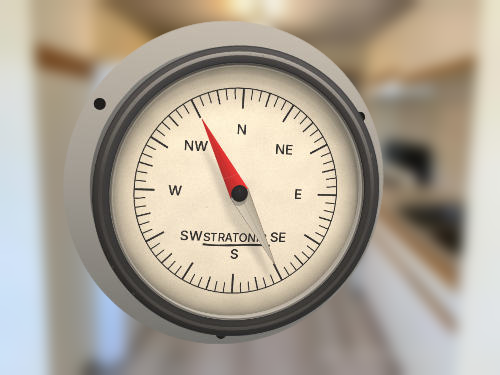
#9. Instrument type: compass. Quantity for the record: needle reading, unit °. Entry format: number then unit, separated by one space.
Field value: 330 °
